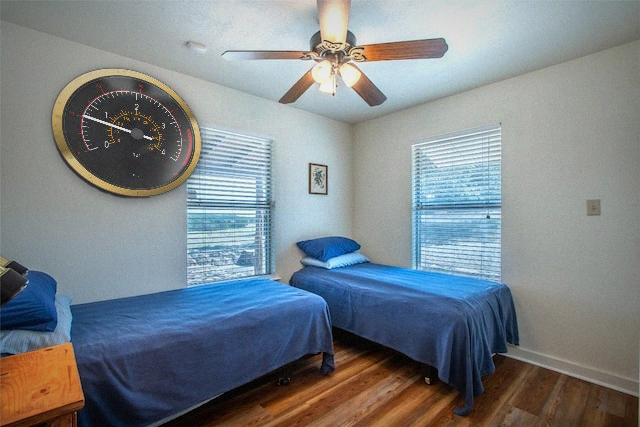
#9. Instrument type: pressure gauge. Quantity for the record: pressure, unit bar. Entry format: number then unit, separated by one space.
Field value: 0.7 bar
